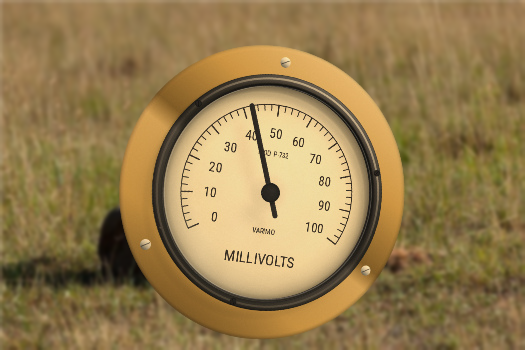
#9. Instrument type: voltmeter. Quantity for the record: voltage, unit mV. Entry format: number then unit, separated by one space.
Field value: 42 mV
